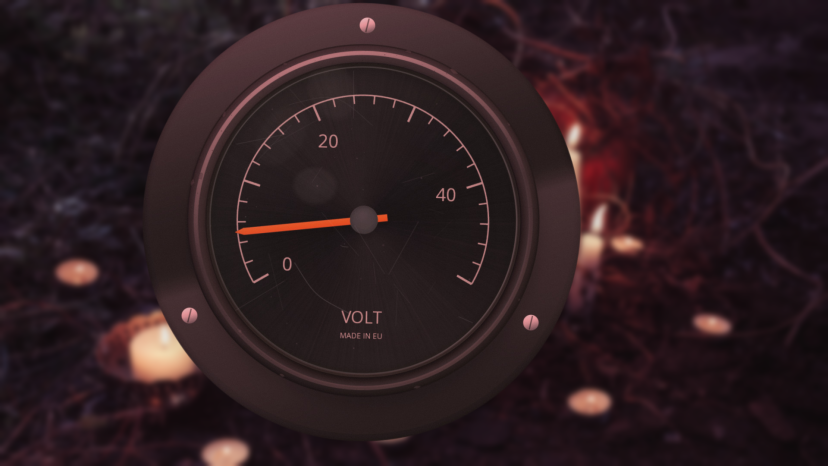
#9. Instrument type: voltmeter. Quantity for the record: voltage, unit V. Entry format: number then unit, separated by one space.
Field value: 5 V
